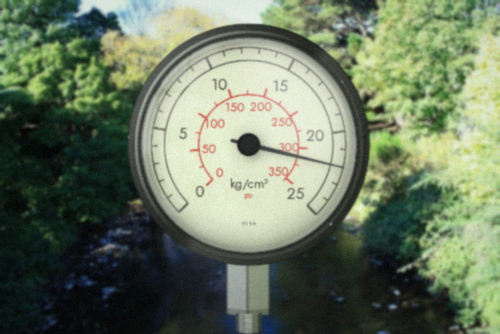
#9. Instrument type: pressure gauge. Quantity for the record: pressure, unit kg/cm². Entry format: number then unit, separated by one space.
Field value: 22 kg/cm²
